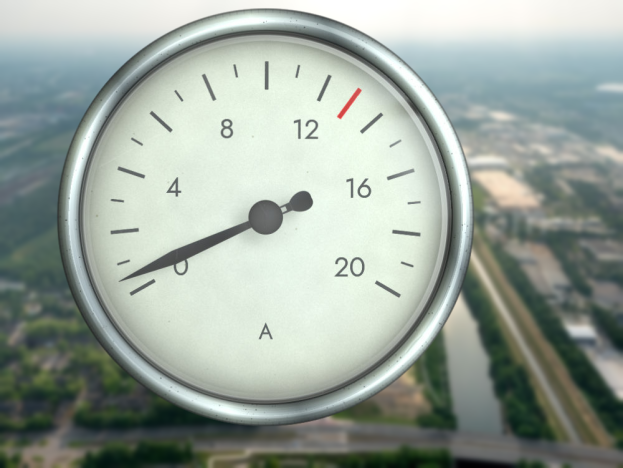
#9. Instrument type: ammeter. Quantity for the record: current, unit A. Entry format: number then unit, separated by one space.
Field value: 0.5 A
